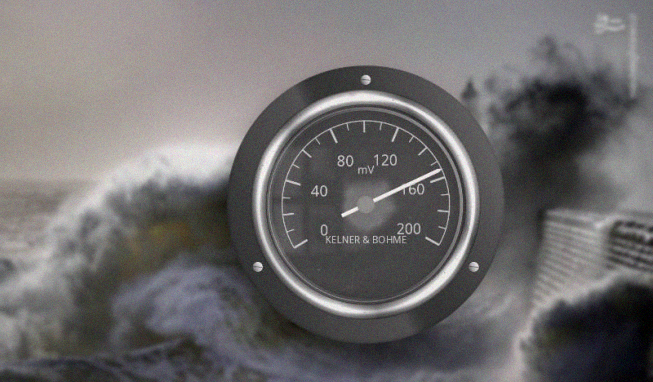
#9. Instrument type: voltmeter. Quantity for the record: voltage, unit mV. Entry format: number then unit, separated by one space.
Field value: 155 mV
